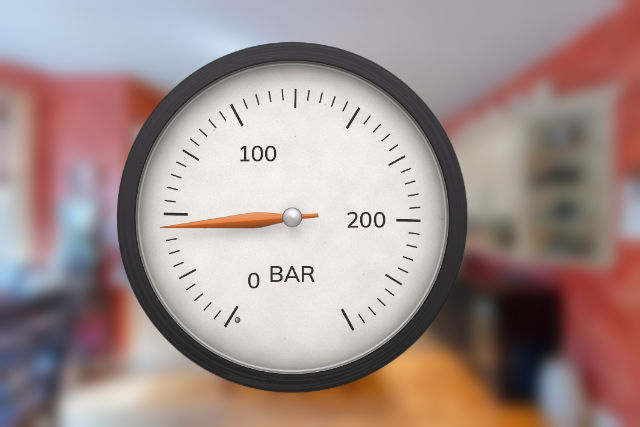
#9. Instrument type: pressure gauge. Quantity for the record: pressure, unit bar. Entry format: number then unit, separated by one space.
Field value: 45 bar
